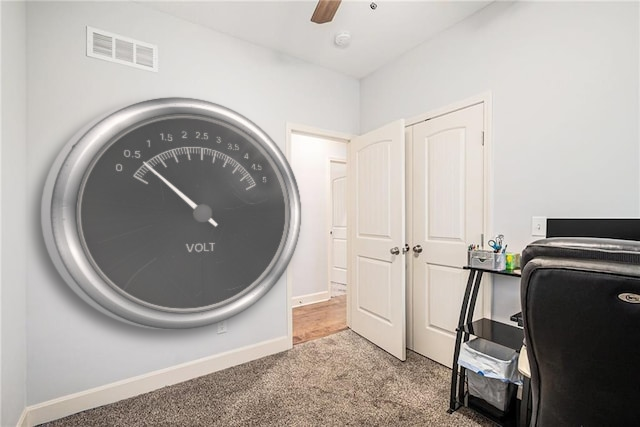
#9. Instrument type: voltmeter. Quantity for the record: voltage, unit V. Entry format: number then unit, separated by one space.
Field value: 0.5 V
